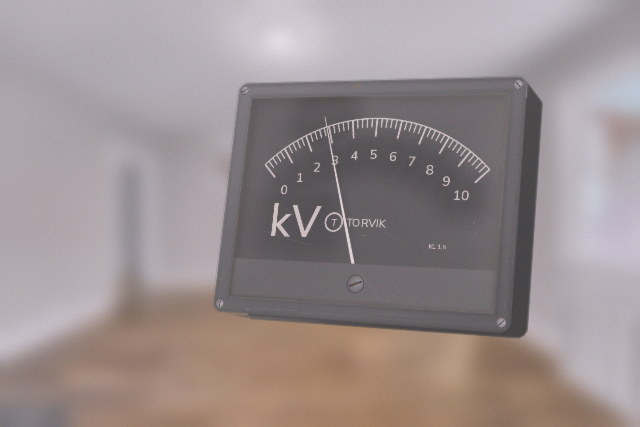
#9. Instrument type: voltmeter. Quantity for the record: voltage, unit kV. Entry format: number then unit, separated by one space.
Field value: 3 kV
